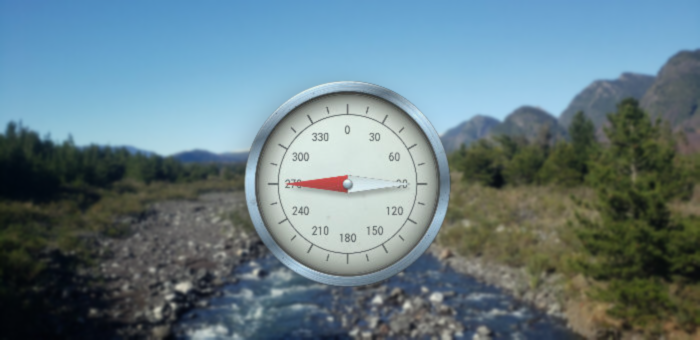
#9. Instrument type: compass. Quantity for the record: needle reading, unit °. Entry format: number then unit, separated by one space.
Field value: 270 °
